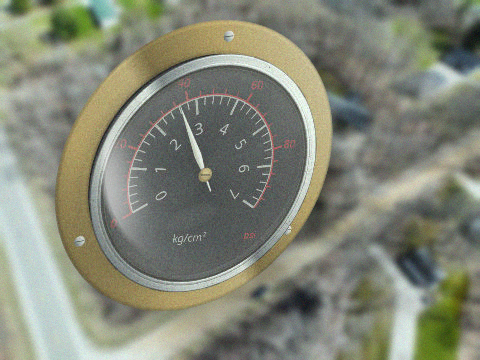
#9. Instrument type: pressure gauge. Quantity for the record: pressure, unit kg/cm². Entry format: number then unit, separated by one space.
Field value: 2.6 kg/cm²
